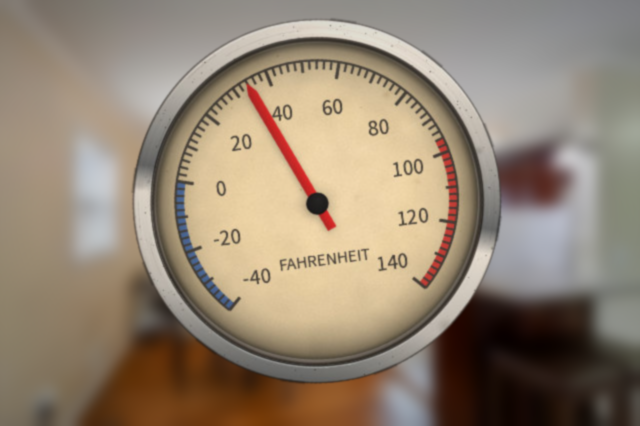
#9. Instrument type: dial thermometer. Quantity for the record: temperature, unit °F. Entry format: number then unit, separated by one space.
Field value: 34 °F
